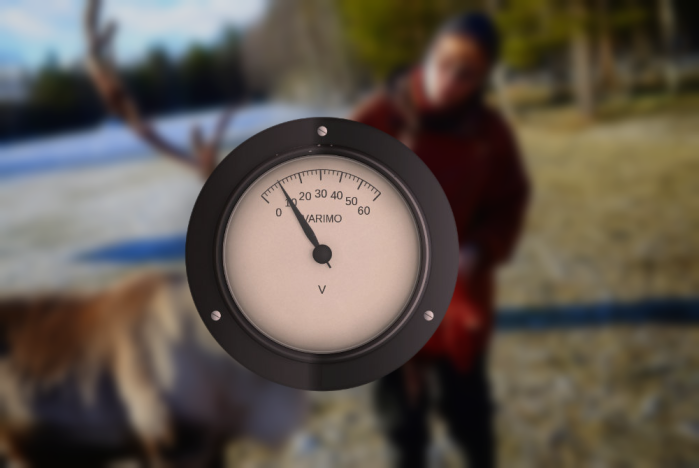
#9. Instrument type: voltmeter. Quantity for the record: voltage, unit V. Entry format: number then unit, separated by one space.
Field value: 10 V
